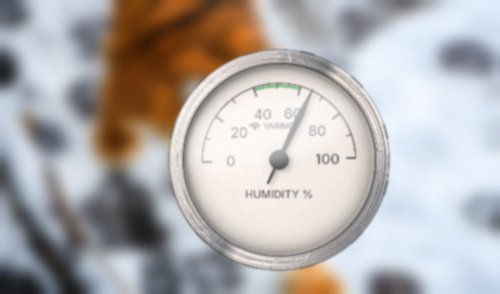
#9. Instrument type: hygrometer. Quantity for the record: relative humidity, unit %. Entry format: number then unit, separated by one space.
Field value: 65 %
